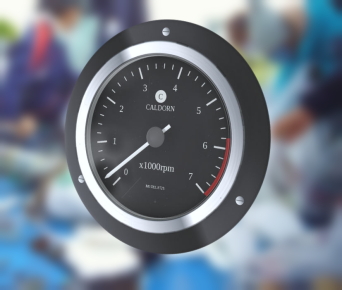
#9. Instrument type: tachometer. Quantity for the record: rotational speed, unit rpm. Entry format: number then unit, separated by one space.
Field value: 200 rpm
